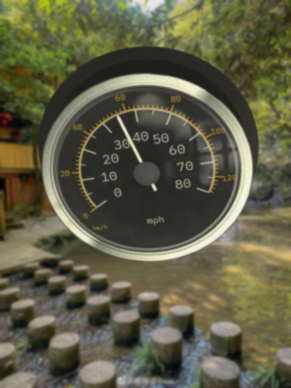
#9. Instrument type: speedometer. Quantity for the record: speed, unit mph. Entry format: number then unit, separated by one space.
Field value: 35 mph
